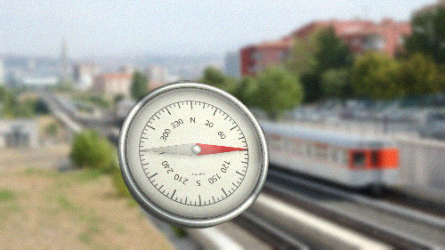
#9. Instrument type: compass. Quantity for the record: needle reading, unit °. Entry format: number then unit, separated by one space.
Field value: 90 °
